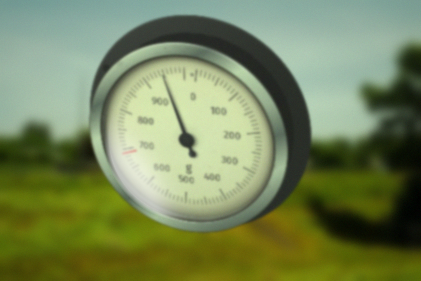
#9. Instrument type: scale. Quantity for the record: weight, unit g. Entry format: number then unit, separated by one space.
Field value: 950 g
